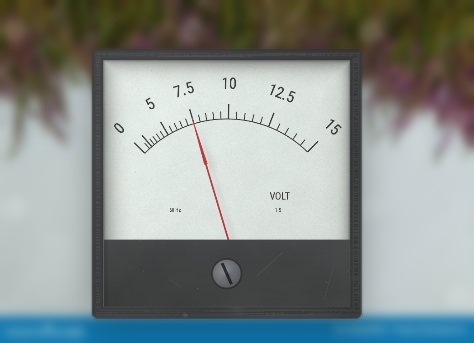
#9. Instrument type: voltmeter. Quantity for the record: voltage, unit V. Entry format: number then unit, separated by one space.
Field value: 7.5 V
